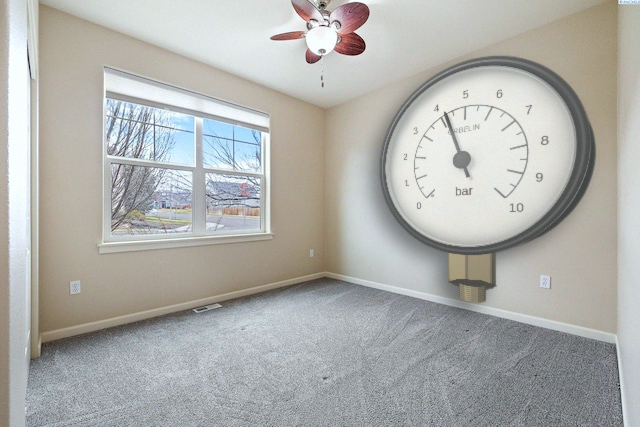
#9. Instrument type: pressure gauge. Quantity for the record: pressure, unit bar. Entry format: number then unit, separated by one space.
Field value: 4.25 bar
